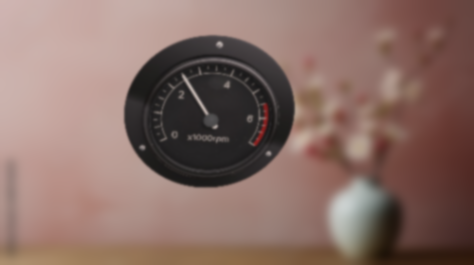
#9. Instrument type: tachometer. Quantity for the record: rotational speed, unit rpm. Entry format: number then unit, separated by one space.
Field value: 2500 rpm
